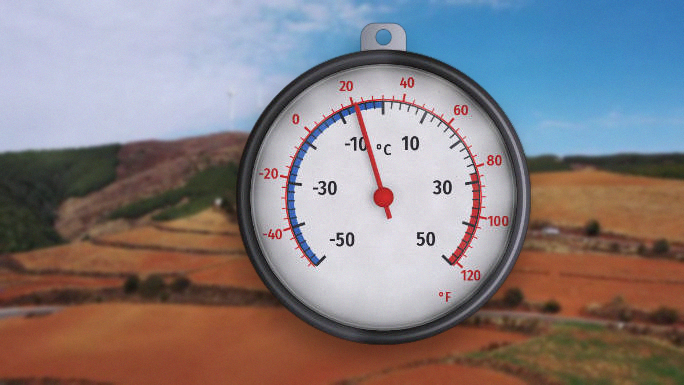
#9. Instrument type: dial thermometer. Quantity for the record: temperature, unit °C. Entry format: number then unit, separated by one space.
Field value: -6 °C
